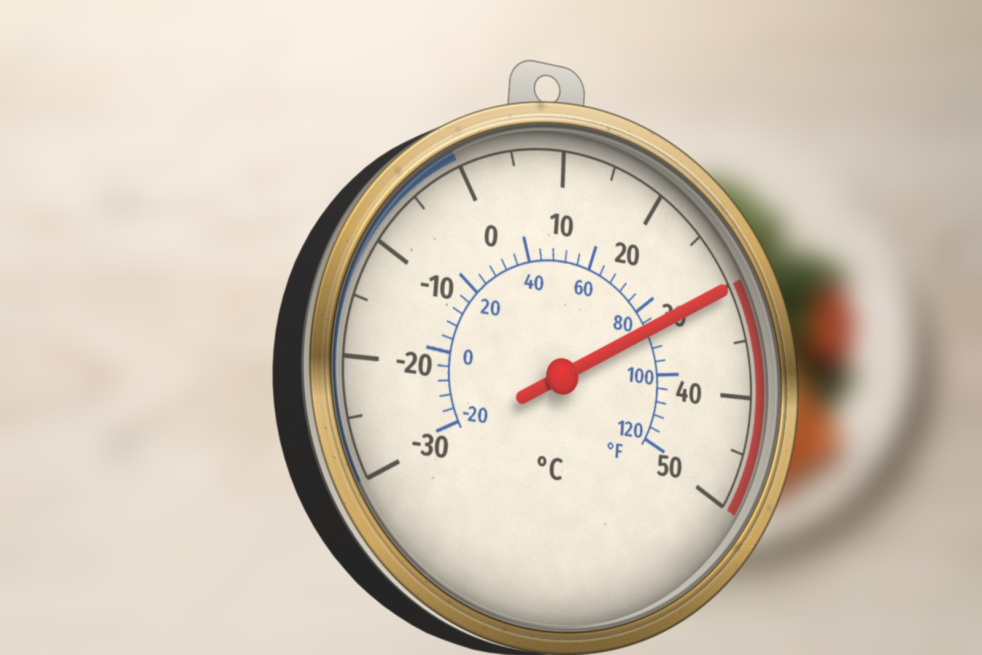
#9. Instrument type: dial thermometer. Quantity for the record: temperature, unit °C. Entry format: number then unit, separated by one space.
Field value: 30 °C
